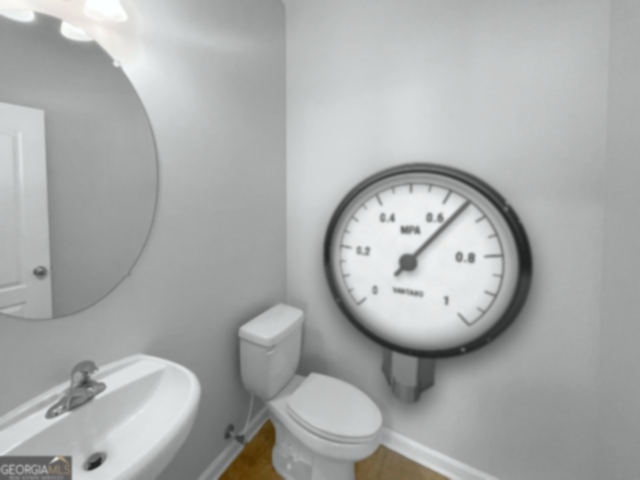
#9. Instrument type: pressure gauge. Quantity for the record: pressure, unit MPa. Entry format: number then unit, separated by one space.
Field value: 0.65 MPa
